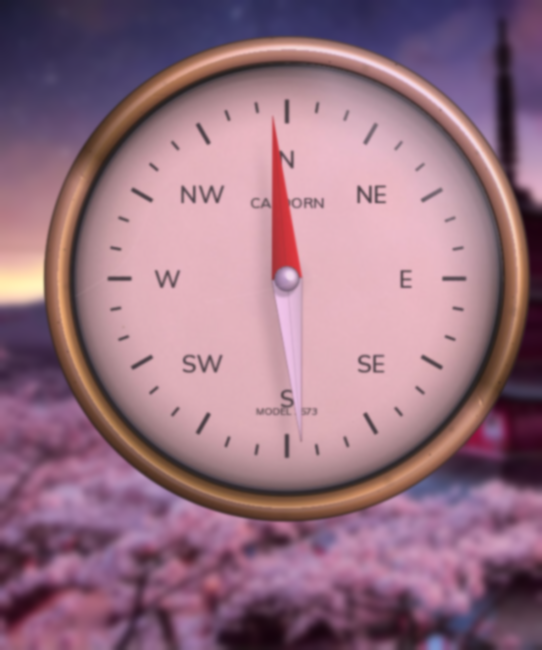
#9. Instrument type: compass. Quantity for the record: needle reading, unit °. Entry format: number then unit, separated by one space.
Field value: 355 °
